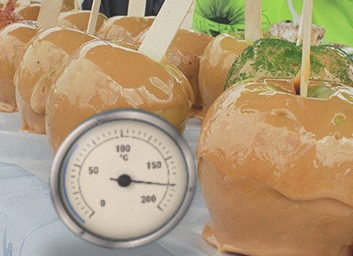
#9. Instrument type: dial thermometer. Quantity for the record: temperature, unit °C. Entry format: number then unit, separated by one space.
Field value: 175 °C
